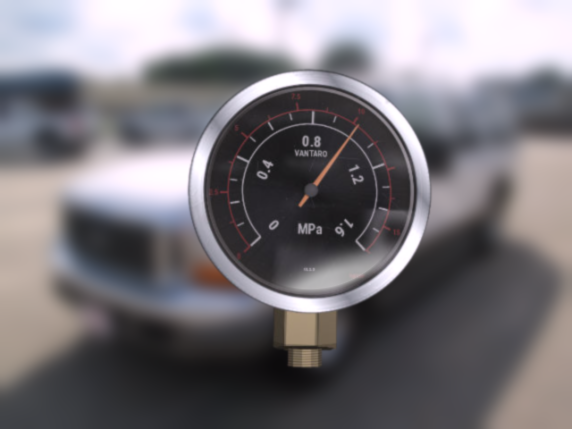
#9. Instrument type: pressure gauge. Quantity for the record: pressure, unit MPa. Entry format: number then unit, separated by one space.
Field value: 1 MPa
